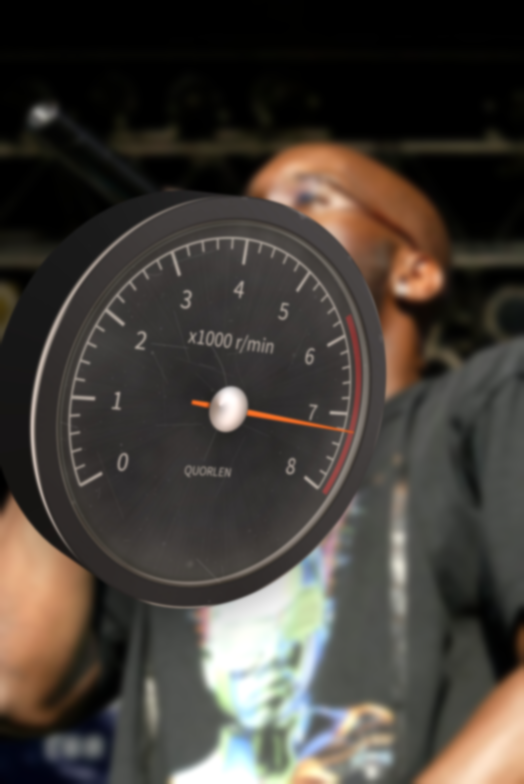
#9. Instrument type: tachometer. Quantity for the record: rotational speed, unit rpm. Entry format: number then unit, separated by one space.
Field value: 7200 rpm
